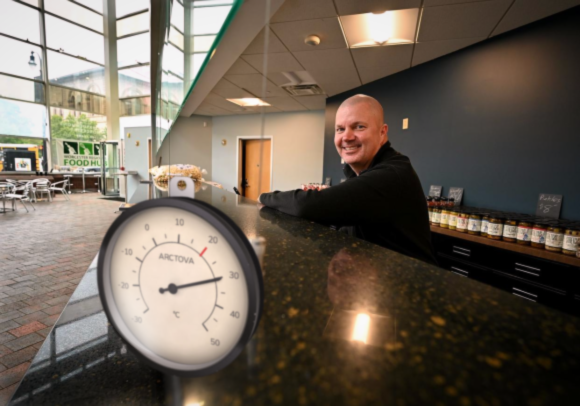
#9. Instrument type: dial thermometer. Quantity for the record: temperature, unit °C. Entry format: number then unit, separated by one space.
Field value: 30 °C
